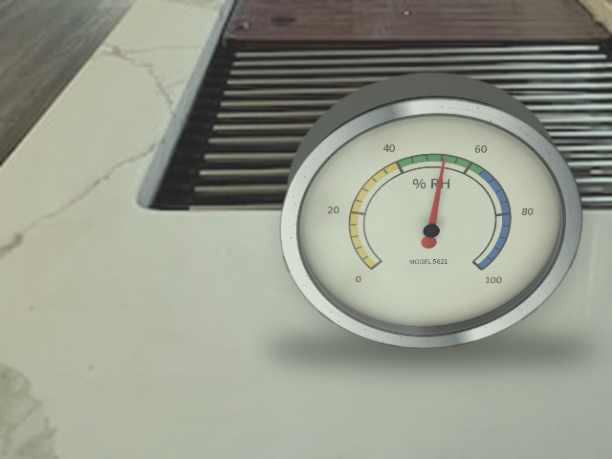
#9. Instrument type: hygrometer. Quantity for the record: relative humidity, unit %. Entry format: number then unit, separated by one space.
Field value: 52 %
